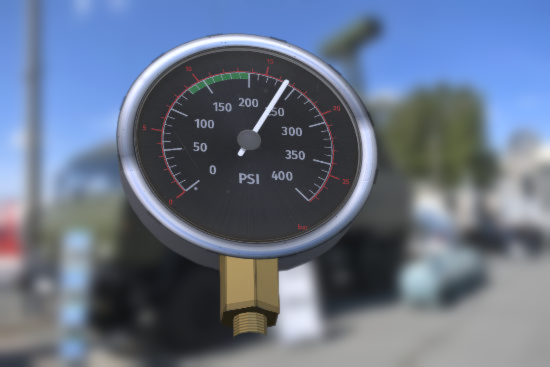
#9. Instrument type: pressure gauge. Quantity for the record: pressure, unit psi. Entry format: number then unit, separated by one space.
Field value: 240 psi
